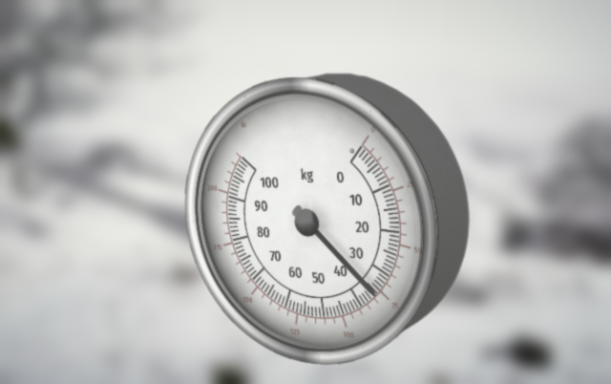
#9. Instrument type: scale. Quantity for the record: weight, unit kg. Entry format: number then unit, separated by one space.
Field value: 35 kg
